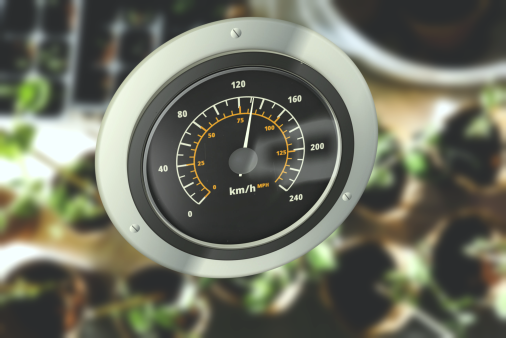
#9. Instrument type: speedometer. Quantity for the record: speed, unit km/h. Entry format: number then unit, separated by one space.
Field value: 130 km/h
